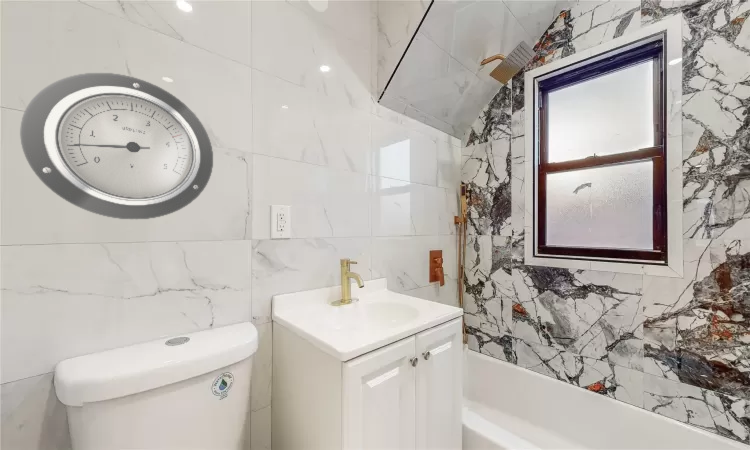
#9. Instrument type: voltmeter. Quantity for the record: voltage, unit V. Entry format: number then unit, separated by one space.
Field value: 0.5 V
